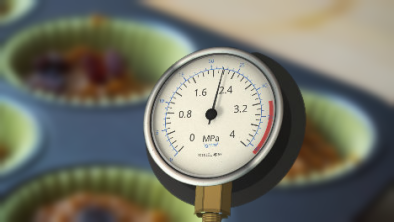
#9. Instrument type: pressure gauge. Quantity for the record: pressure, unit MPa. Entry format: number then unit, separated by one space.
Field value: 2.2 MPa
